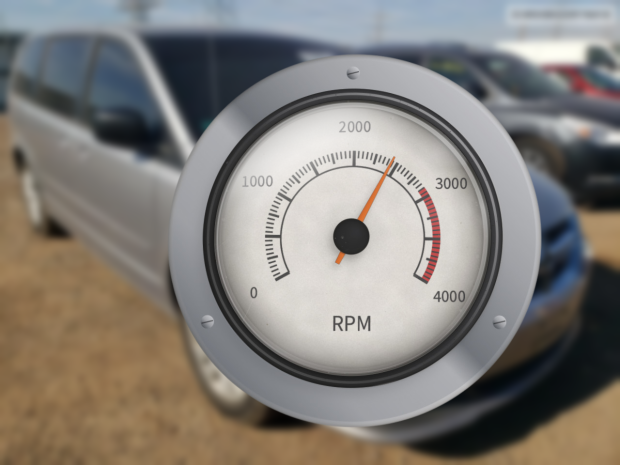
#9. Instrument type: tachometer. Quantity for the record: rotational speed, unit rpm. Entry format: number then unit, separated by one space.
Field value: 2450 rpm
